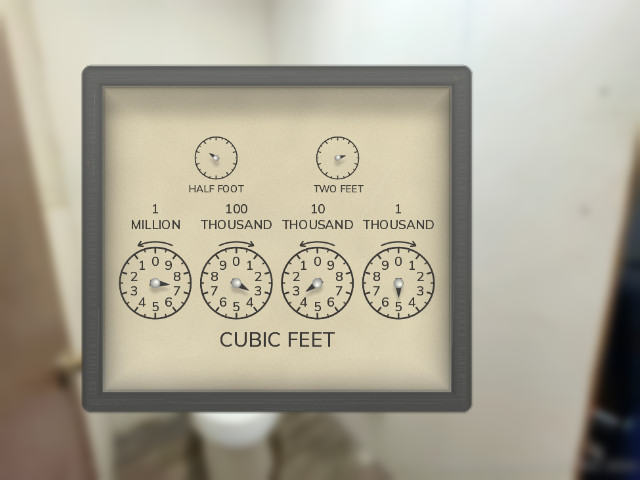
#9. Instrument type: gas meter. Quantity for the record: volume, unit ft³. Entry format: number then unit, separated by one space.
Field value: 733500 ft³
